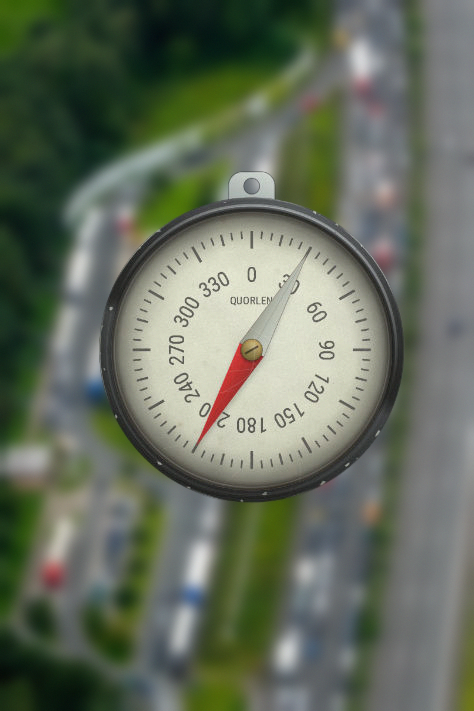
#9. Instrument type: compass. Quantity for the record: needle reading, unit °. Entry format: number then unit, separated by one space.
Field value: 210 °
